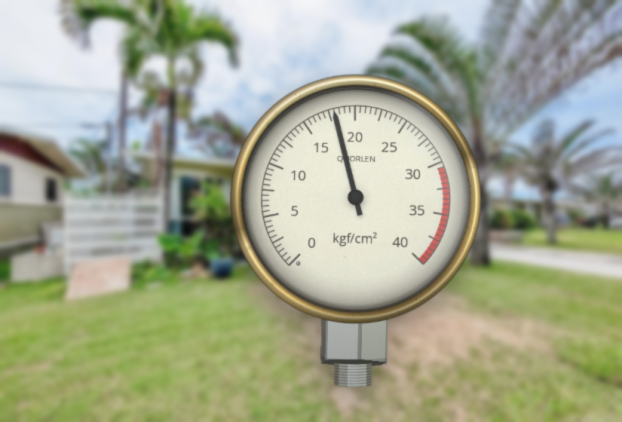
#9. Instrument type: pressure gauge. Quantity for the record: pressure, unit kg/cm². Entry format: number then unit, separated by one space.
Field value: 18 kg/cm²
